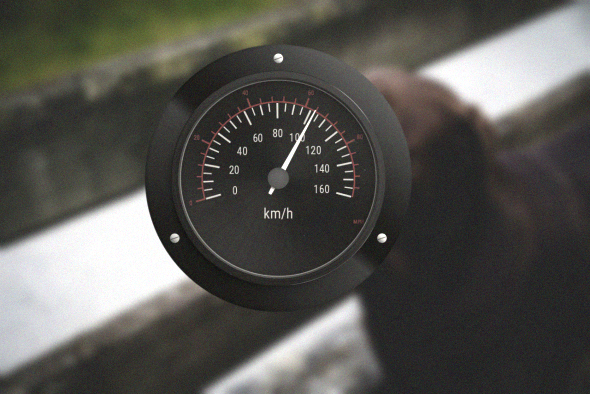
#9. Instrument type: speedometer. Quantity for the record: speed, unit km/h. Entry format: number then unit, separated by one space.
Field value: 102.5 km/h
